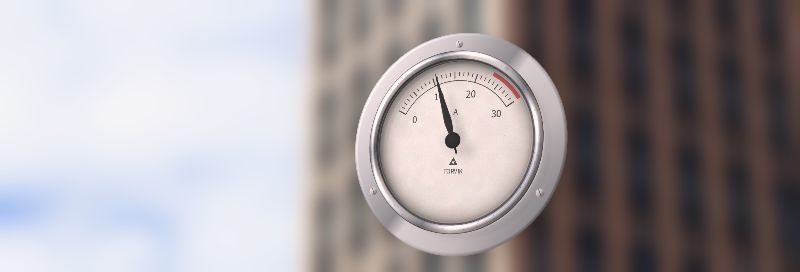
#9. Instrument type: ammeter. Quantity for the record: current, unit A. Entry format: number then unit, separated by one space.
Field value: 11 A
